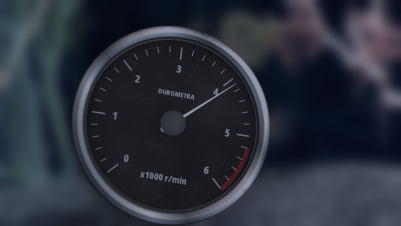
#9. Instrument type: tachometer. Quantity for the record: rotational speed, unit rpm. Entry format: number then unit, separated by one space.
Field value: 4100 rpm
